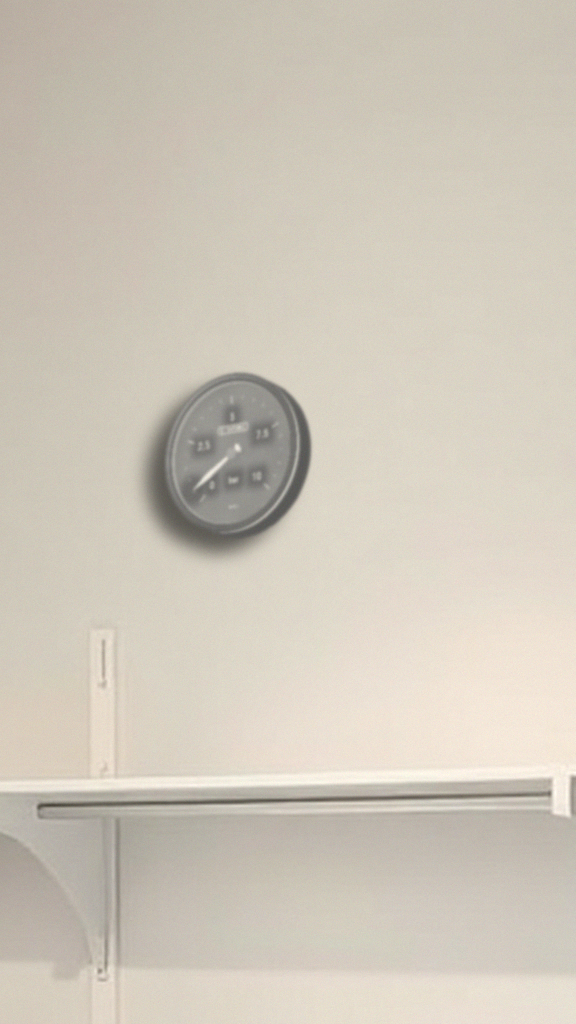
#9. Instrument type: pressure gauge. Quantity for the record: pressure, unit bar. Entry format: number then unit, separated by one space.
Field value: 0.5 bar
